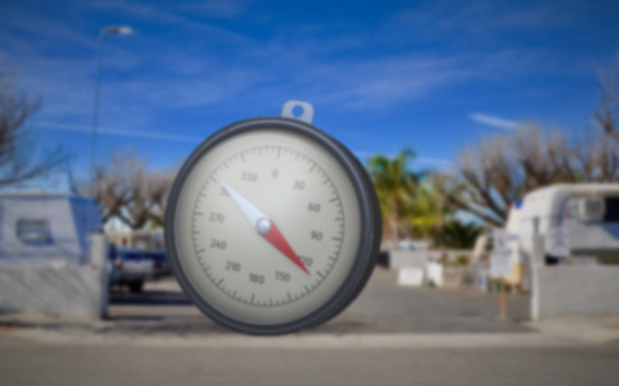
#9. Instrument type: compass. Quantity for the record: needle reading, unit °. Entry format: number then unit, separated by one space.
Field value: 125 °
